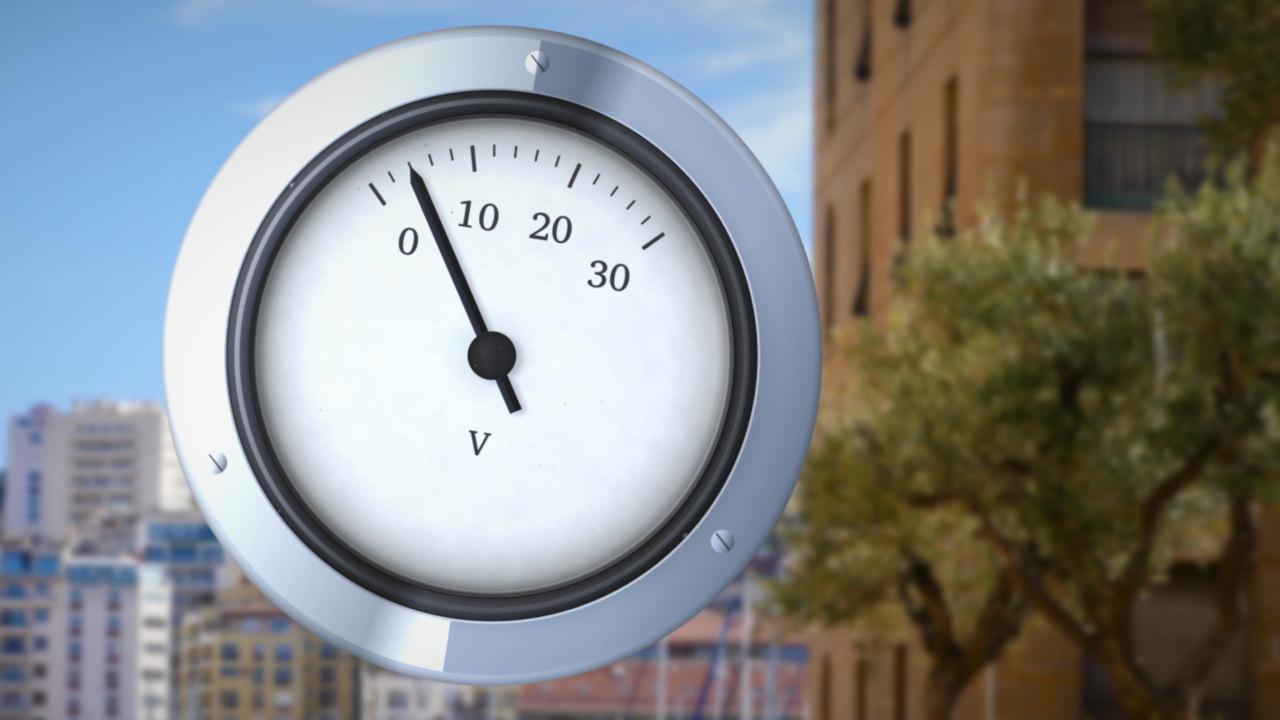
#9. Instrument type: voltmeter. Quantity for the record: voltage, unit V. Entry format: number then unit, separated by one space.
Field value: 4 V
